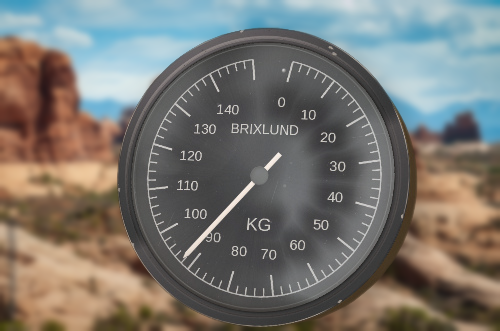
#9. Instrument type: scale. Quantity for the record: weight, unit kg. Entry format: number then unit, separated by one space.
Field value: 92 kg
